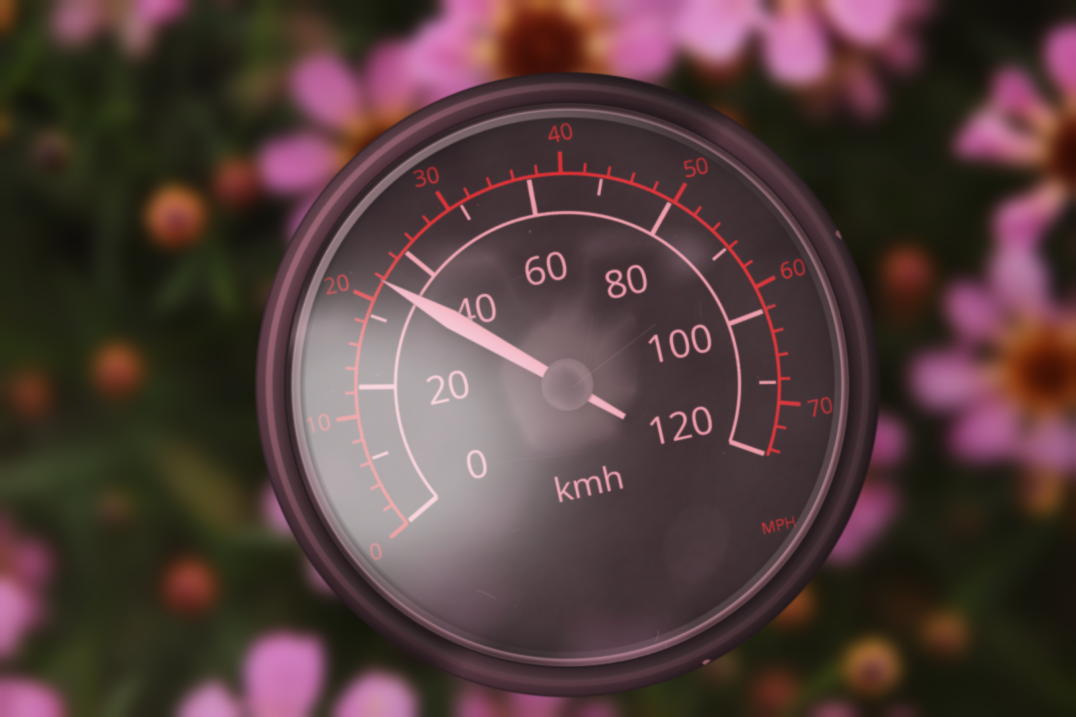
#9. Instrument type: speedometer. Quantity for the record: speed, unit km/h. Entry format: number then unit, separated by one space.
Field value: 35 km/h
